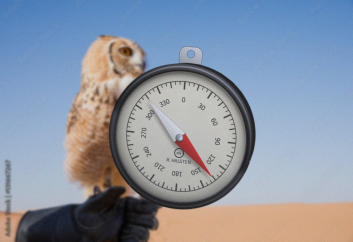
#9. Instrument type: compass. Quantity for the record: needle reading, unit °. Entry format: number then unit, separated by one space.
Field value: 135 °
